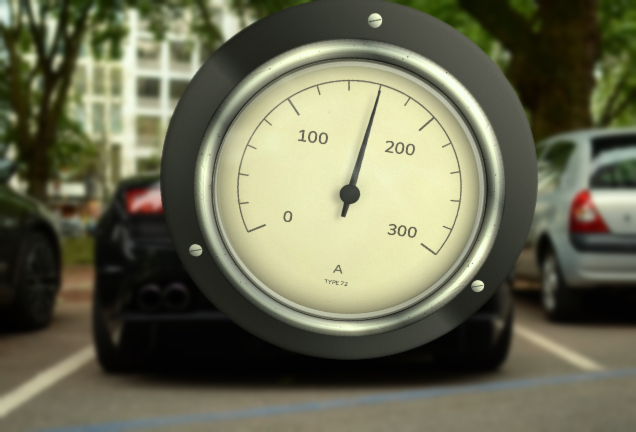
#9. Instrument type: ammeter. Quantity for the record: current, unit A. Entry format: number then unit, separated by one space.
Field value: 160 A
